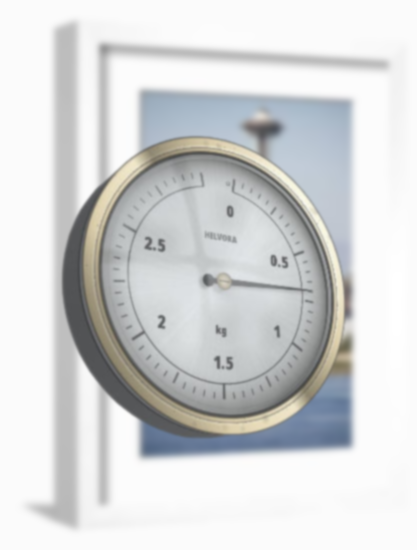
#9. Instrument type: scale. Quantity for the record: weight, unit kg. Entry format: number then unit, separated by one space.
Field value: 0.7 kg
